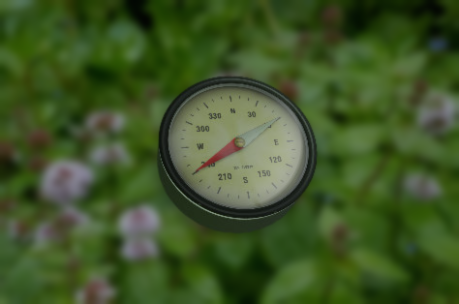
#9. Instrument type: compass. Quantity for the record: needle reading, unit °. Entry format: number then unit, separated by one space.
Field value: 240 °
